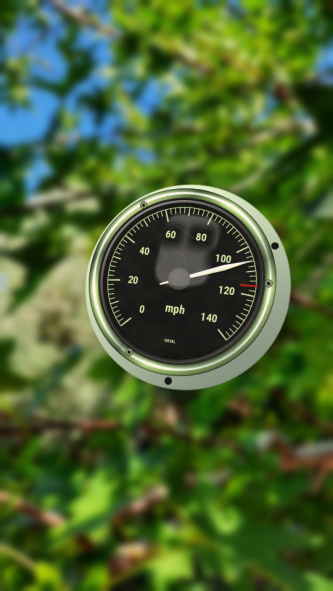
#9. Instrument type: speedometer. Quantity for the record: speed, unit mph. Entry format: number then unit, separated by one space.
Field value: 106 mph
